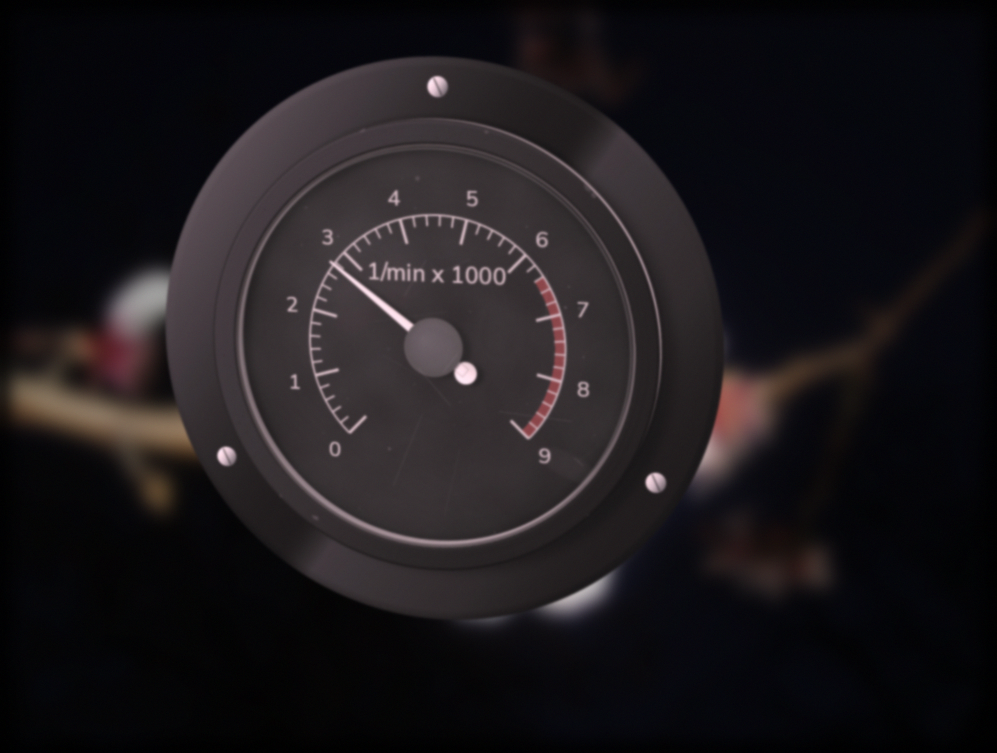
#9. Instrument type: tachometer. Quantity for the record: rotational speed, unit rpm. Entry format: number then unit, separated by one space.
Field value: 2800 rpm
